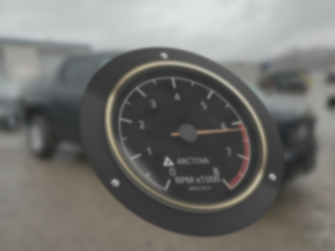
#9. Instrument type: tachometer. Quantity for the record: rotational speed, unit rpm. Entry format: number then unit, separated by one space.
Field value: 6250 rpm
